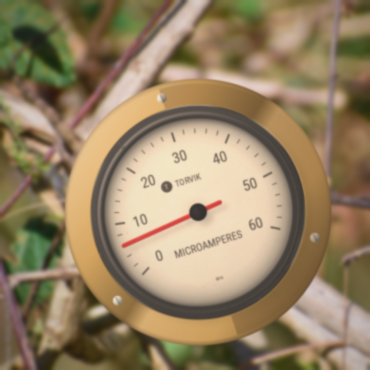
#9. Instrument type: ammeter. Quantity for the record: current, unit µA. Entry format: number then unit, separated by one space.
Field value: 6 µA
